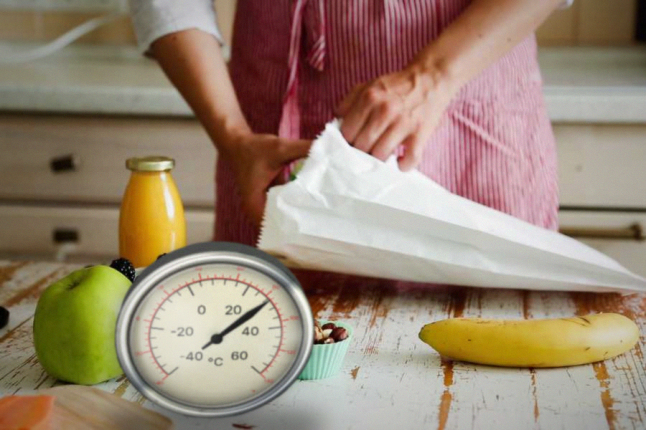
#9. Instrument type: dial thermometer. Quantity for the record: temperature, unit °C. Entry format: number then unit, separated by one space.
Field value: 28 °C
